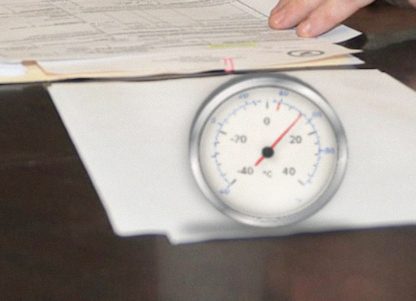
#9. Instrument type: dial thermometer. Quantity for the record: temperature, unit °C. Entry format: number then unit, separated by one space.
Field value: 12 °C
